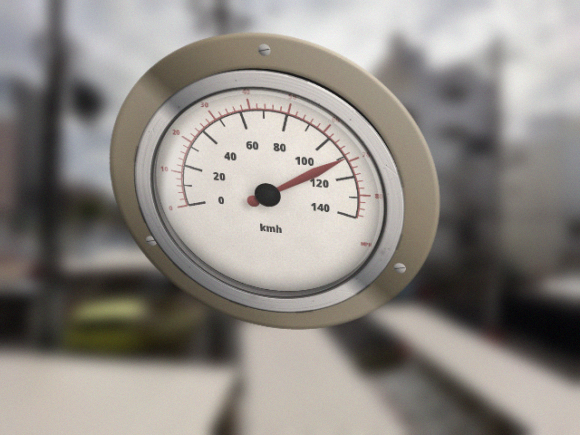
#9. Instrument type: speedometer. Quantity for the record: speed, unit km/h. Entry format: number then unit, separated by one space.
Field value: 110 km/h
